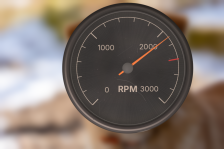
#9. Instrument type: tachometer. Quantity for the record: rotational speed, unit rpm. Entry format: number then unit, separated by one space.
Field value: 2100 rpm
